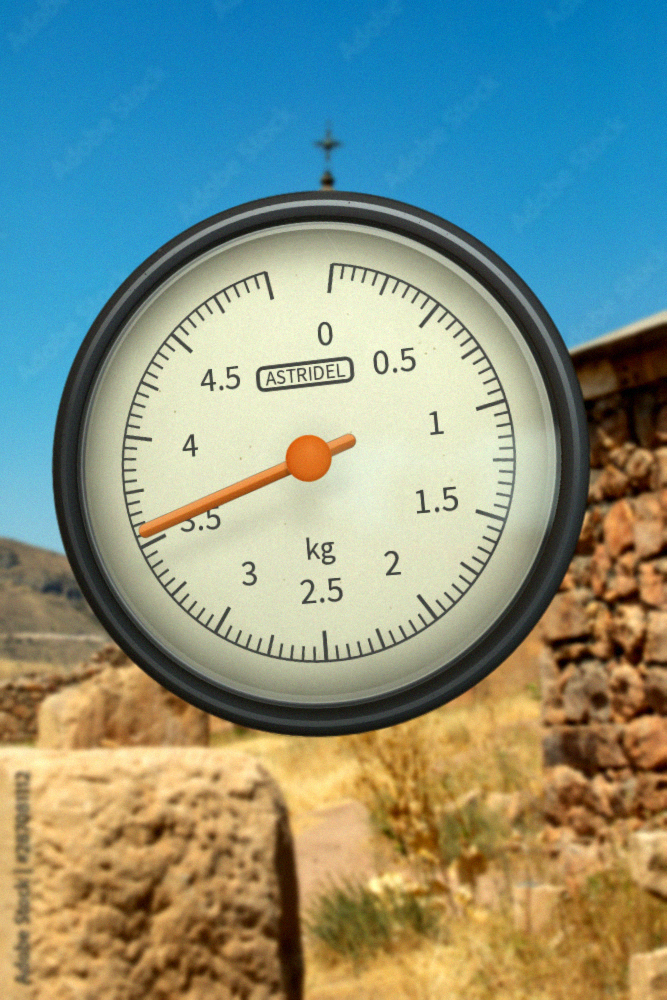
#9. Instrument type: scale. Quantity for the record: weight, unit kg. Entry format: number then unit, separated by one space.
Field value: 3.55 kg
